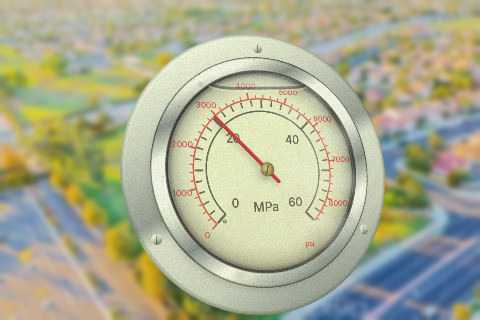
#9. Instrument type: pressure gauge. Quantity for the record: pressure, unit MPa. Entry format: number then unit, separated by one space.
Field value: 20 MPa
